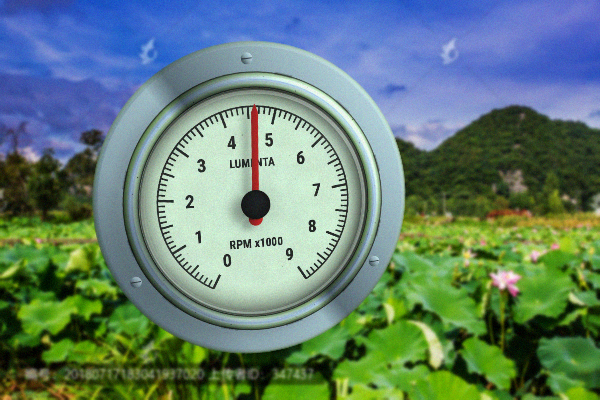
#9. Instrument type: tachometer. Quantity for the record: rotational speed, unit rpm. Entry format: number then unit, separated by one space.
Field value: 4600 rpm
